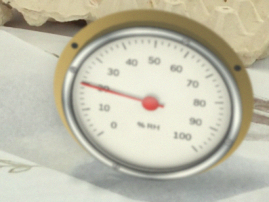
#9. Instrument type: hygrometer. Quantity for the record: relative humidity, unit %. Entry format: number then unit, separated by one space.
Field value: 20 %
